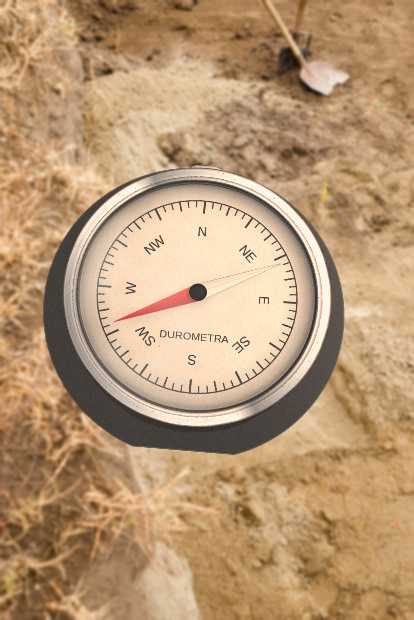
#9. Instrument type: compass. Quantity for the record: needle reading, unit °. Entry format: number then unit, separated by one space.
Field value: 245 °
